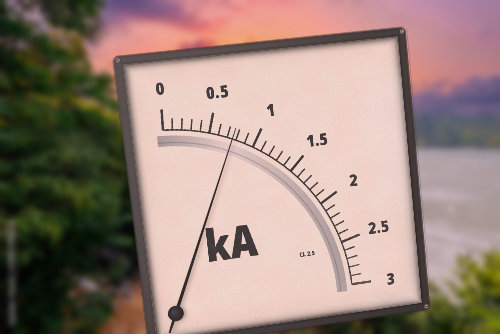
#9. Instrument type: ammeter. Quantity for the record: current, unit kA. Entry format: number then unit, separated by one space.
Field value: 0.75 kA
